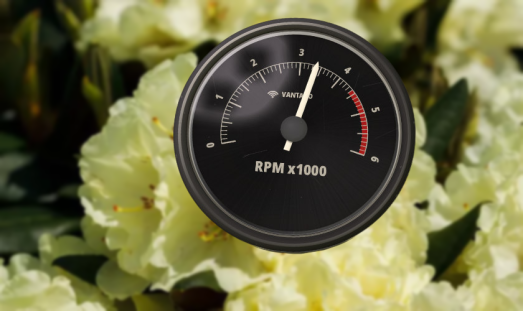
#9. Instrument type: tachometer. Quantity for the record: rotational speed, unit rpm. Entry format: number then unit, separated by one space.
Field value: 3400 rpm
